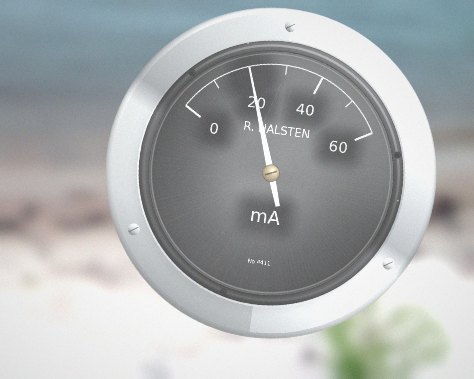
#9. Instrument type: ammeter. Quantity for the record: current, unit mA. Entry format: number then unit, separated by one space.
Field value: 20 mA
